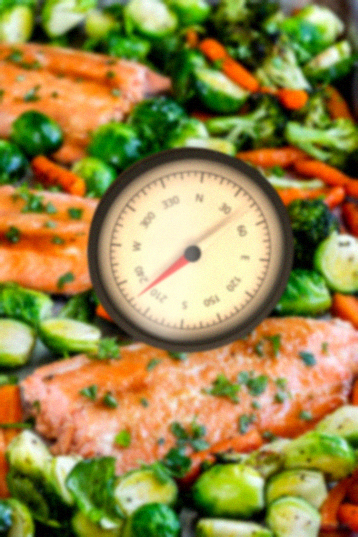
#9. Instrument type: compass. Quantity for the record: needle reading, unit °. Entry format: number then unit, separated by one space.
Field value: 225 °
